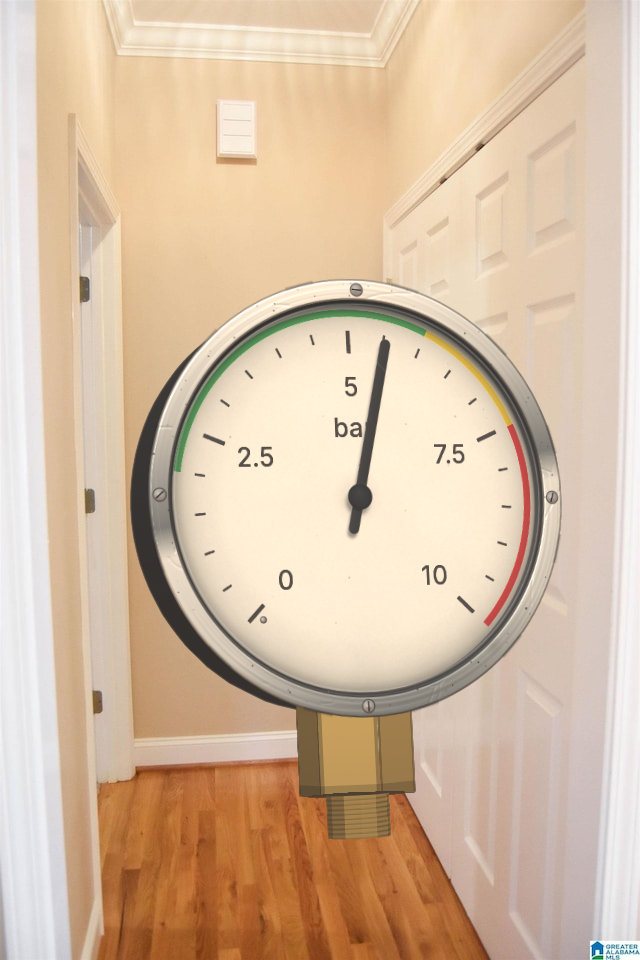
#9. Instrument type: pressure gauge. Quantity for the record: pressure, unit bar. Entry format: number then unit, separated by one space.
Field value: 5.5 bar
